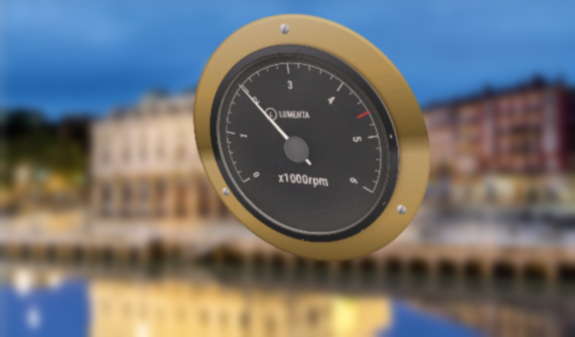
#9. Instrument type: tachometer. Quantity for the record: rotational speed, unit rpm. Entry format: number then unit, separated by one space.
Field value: 2000 rpm
